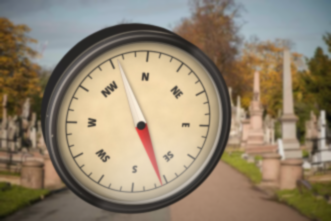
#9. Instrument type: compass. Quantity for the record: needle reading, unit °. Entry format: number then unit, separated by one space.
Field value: 155 °
